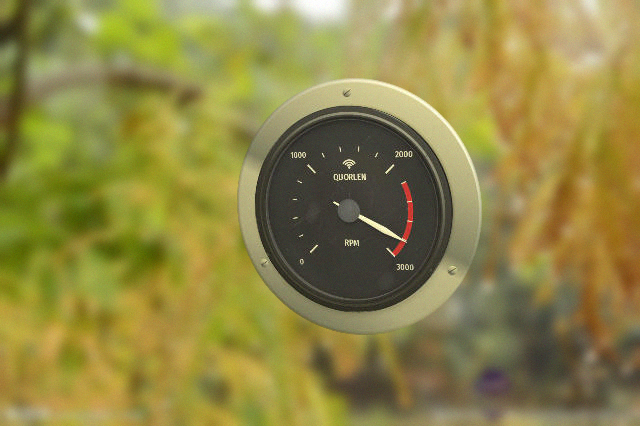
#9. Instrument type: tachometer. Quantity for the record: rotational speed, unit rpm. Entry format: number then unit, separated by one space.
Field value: 2800 rpm
